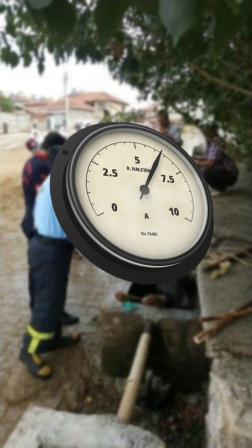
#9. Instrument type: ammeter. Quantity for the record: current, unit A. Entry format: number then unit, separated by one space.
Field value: 6.25 A
